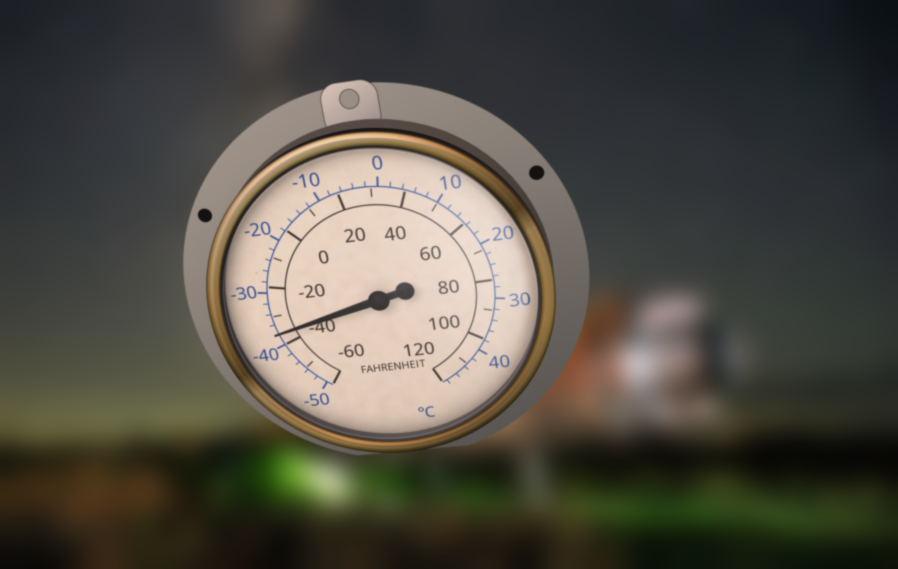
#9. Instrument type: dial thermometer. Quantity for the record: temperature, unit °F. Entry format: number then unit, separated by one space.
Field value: -35 °F
